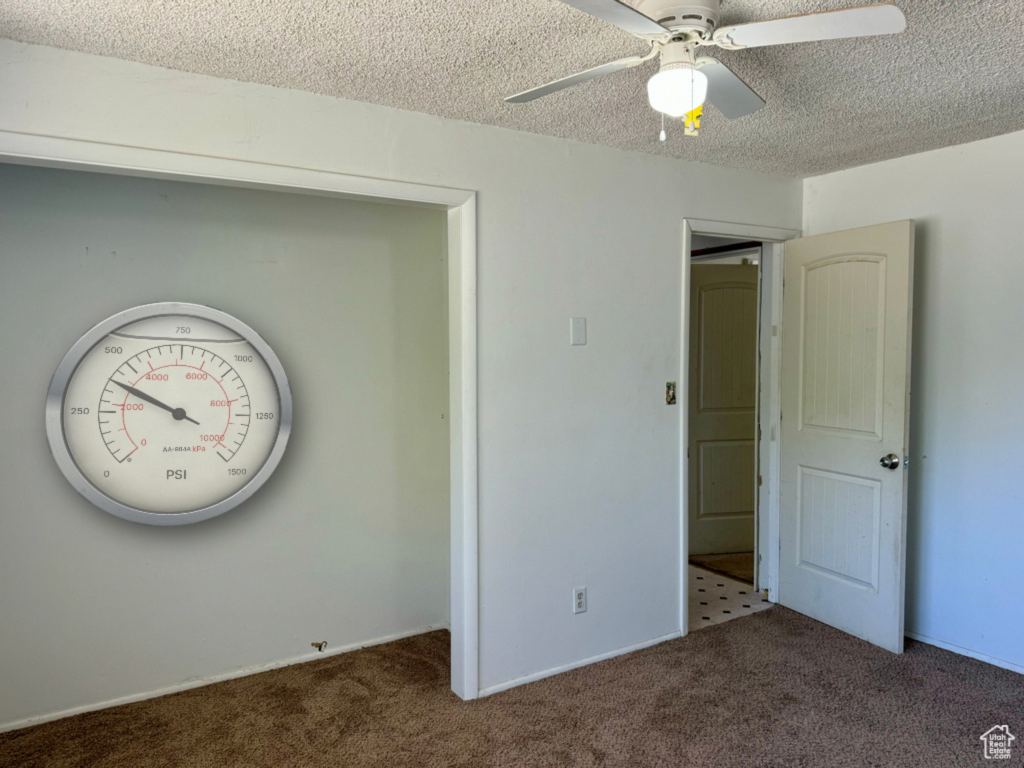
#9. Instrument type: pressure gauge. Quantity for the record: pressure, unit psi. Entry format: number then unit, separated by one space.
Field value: 400 psi
